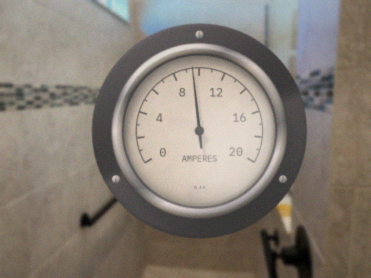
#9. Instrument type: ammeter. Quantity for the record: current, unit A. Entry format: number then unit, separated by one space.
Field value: 9.5 A
